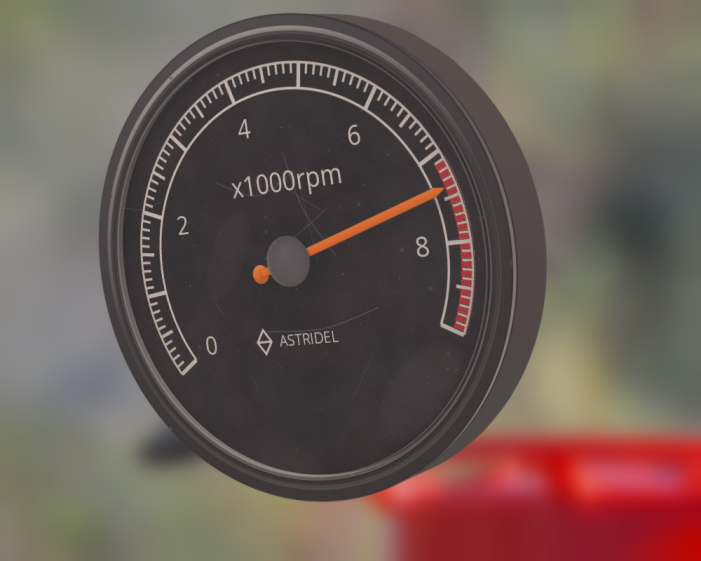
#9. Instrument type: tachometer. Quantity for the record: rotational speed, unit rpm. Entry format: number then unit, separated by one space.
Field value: 7400 rpm
